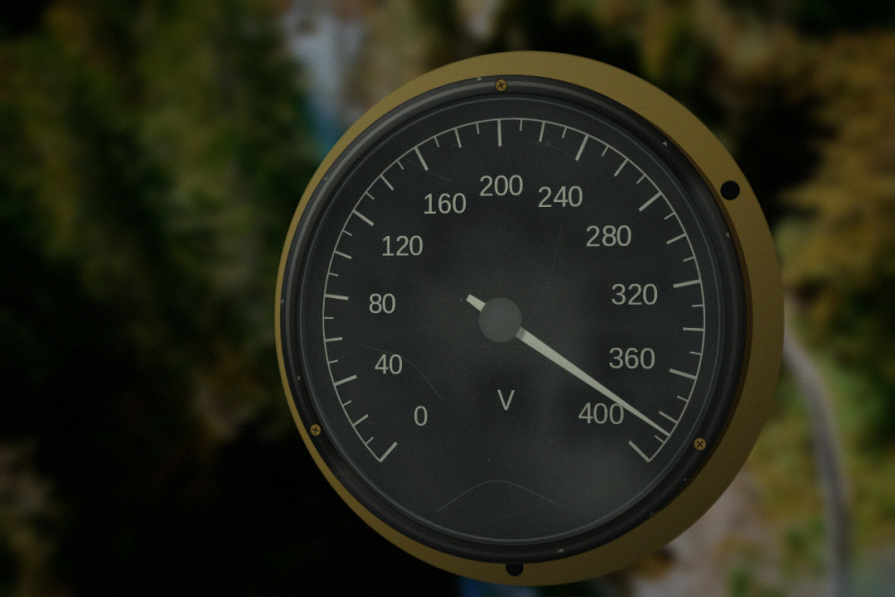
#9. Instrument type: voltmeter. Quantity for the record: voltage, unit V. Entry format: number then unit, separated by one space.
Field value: 385 V
